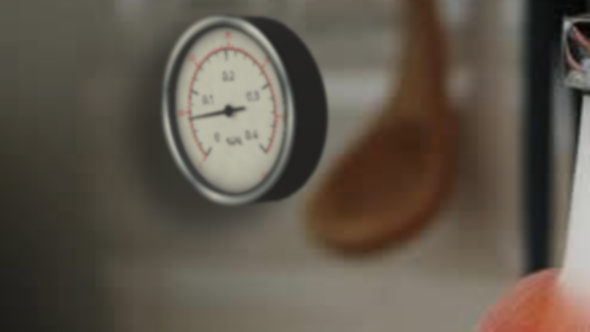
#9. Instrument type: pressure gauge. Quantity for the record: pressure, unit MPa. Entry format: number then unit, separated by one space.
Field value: 0.06 MPa
